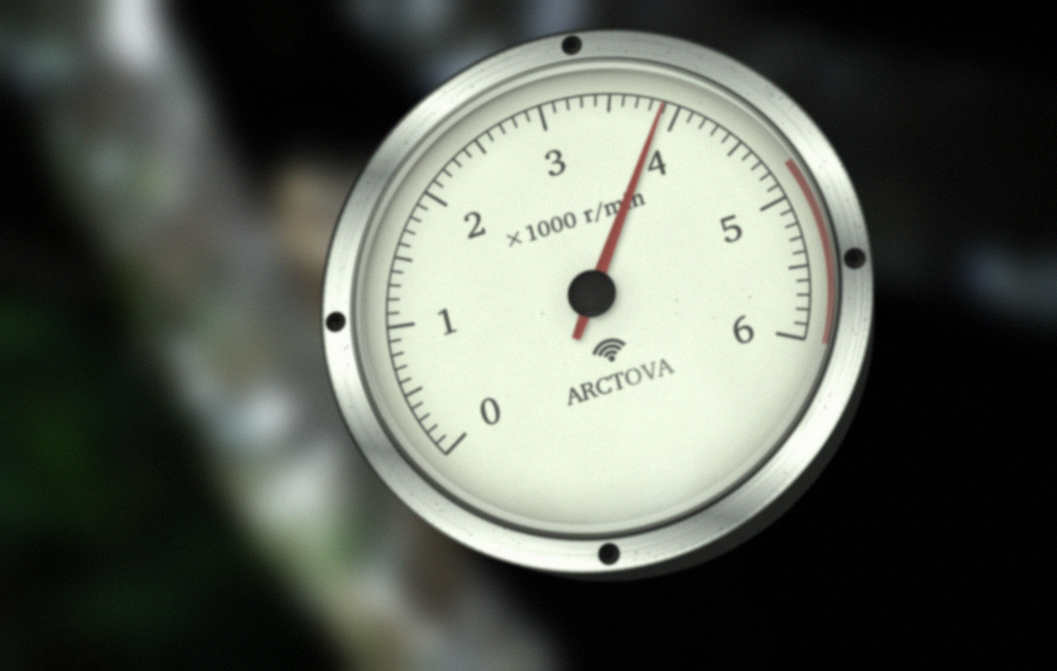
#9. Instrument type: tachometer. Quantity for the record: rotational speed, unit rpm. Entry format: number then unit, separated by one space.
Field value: 3900 rpm
